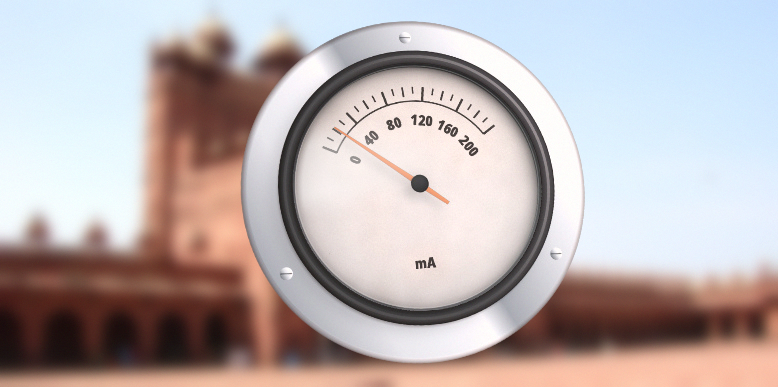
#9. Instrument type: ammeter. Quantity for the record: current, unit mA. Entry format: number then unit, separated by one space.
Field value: 20 mA
